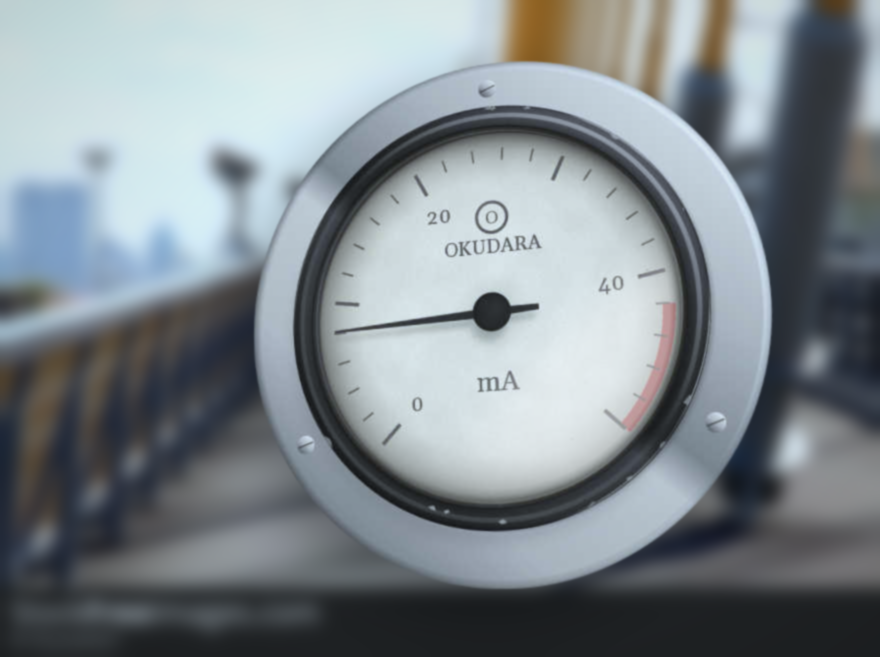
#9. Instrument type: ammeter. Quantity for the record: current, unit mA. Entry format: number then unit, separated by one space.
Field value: 8 mA
